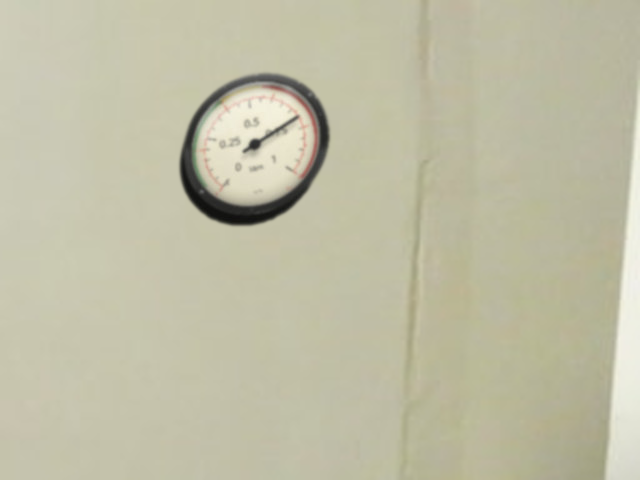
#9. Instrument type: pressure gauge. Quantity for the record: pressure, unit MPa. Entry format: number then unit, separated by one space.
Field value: 0.75 MPa
